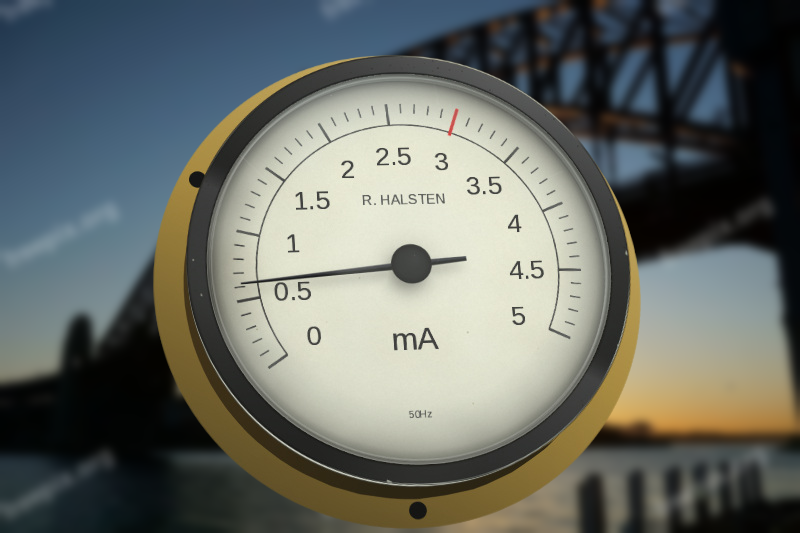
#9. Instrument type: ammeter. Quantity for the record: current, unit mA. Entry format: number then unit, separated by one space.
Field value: 0.6 mA
